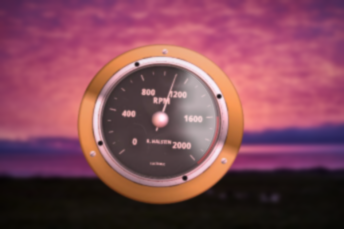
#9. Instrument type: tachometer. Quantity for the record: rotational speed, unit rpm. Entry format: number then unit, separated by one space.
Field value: 1100 rpm
